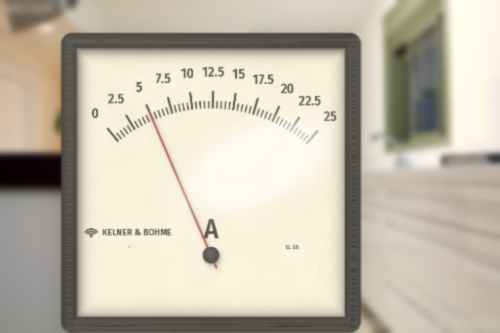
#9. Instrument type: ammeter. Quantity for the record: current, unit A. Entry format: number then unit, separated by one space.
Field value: 5 A
